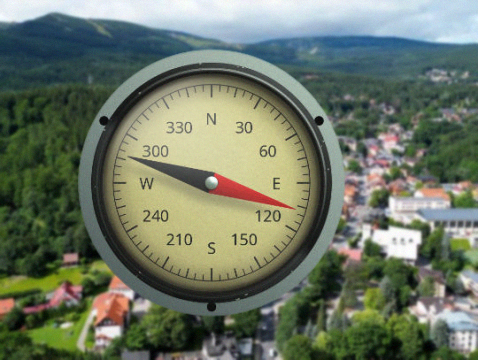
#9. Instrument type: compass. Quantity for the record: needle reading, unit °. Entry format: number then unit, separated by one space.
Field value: 107.5 °
